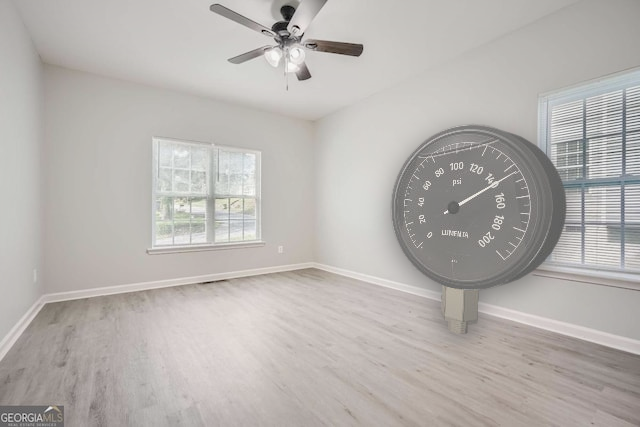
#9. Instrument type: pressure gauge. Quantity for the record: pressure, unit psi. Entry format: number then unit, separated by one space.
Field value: 145 psi
